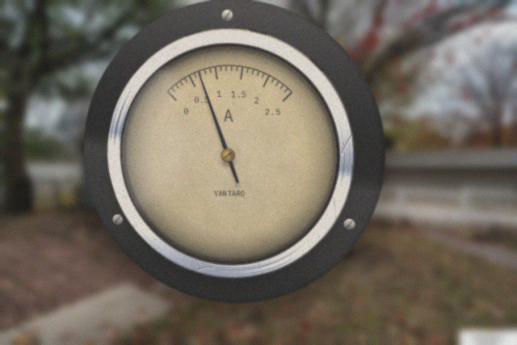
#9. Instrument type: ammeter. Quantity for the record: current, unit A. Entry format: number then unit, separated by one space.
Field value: 0.7 A
